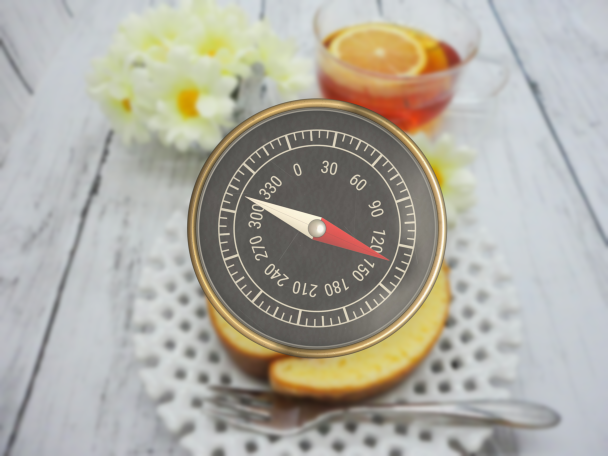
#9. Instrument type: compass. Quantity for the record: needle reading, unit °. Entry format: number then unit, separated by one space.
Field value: 132.5 °
